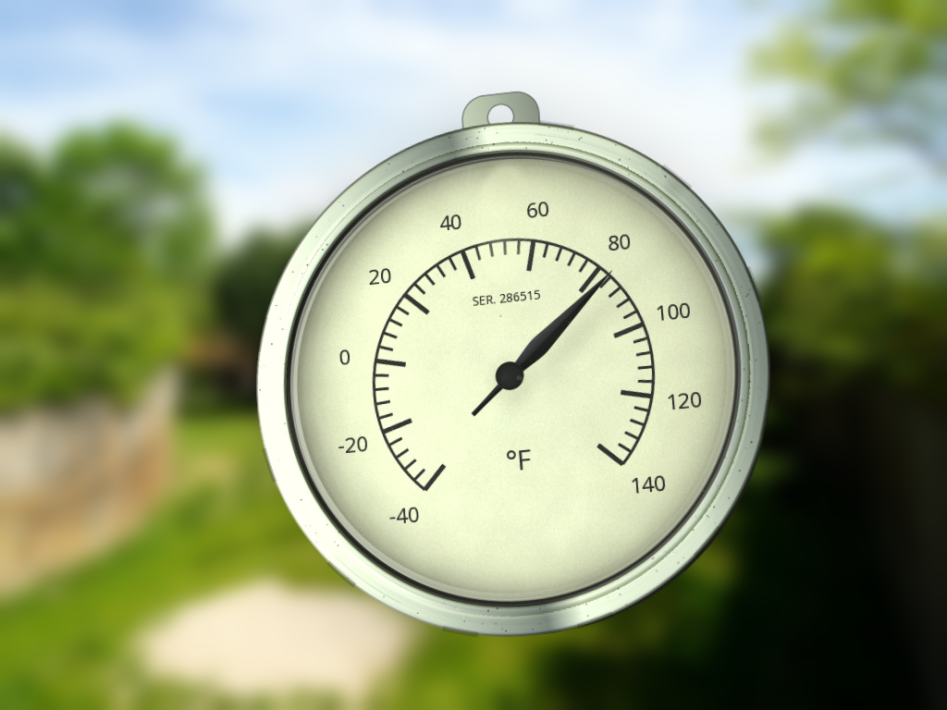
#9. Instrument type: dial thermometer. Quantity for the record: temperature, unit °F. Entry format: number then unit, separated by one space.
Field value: 84 °F
